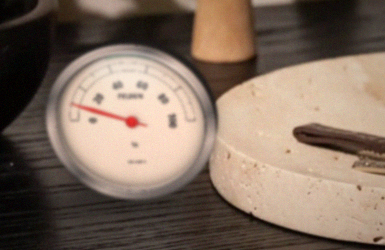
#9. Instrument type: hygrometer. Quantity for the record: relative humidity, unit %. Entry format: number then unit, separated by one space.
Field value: 10 %
